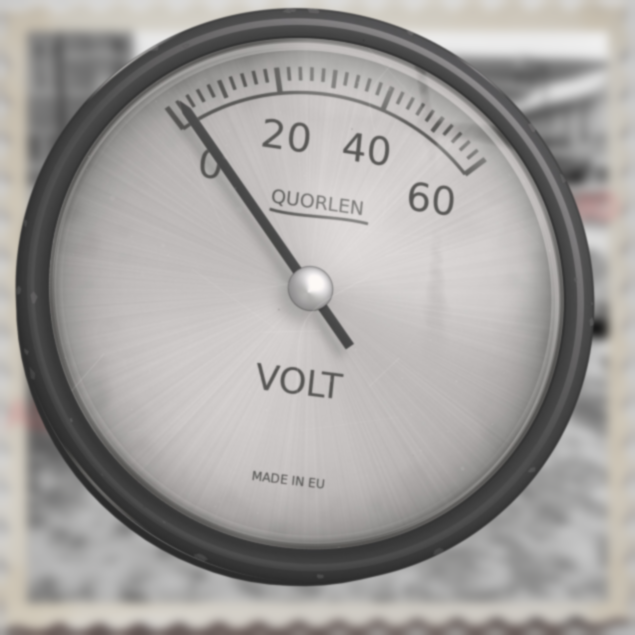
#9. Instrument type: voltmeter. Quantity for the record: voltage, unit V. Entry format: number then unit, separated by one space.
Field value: 2 V
